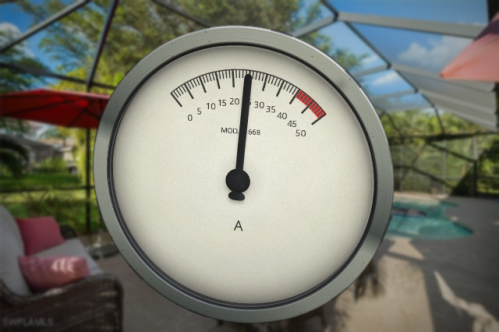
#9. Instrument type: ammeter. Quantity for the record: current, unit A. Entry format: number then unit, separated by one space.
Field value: 25 A
